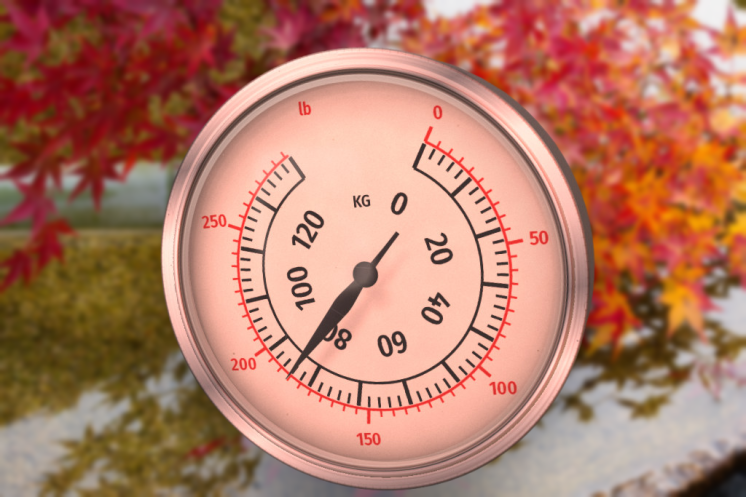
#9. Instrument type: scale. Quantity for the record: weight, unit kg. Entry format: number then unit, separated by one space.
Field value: 84 kg
